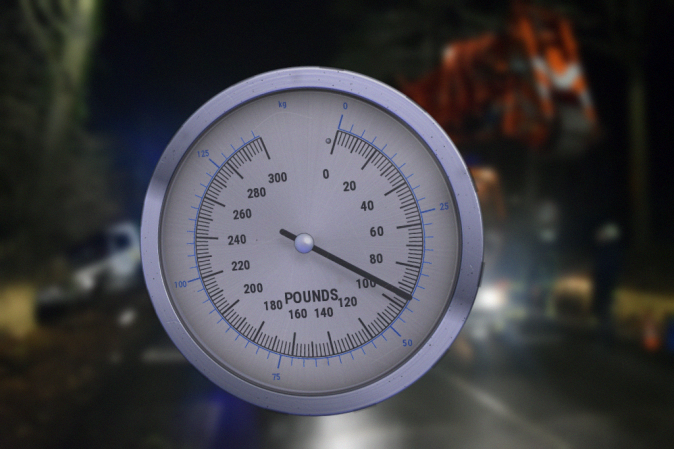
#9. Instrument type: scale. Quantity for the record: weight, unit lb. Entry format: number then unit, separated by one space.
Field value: 94 lb
